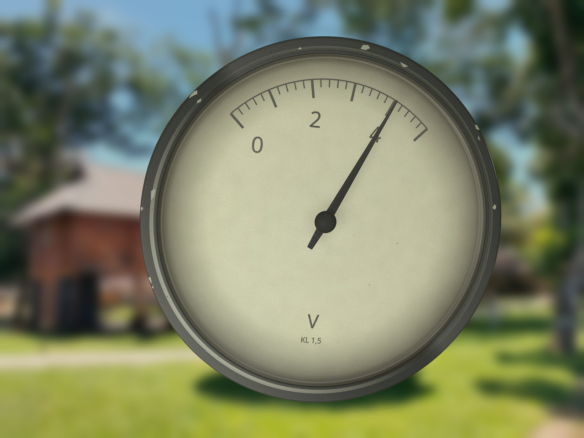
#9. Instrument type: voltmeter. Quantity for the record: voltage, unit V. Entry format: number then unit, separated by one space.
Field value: 4 V
